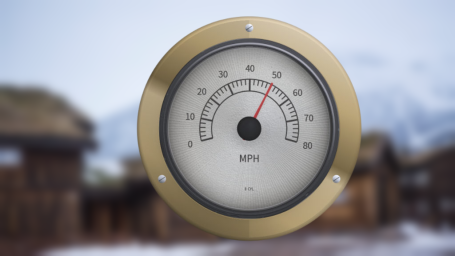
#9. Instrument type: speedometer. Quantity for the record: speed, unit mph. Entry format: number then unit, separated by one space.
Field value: 50 mph
